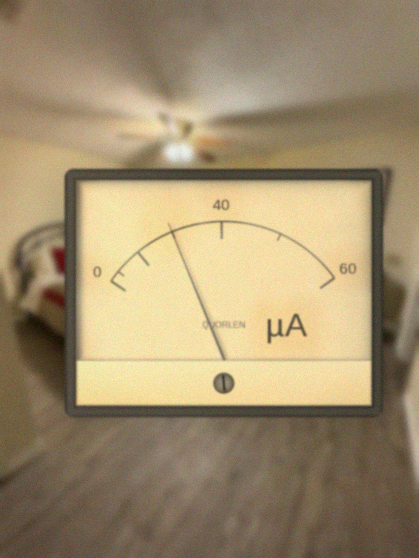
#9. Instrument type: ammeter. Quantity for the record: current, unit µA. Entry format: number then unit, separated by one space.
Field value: 30 µA
